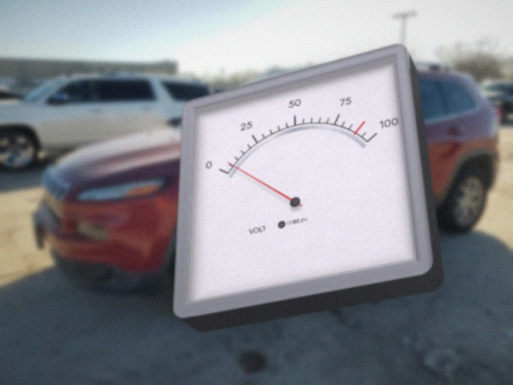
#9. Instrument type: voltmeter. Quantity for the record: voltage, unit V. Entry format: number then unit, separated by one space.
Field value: 5 V
